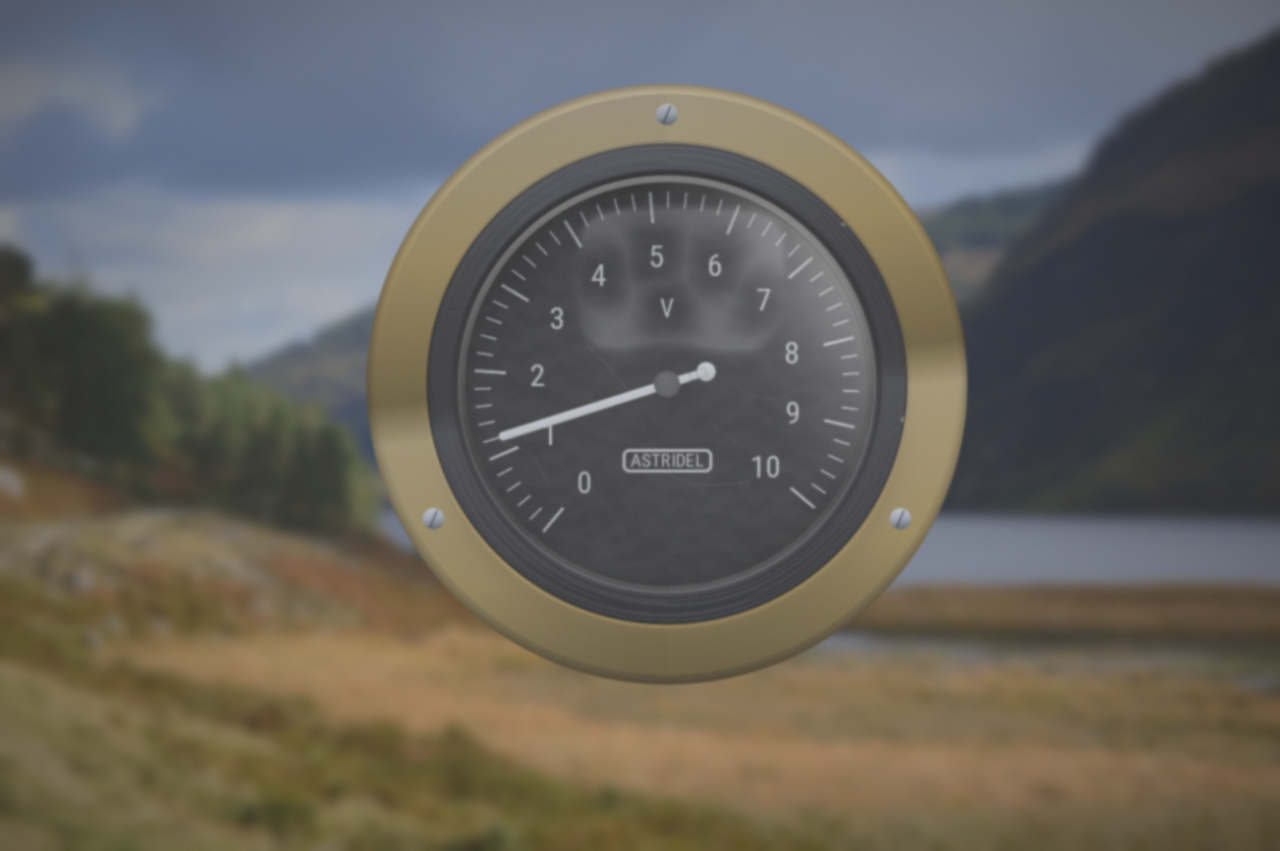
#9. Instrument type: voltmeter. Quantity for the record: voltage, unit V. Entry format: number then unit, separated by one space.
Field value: 1.2 V
